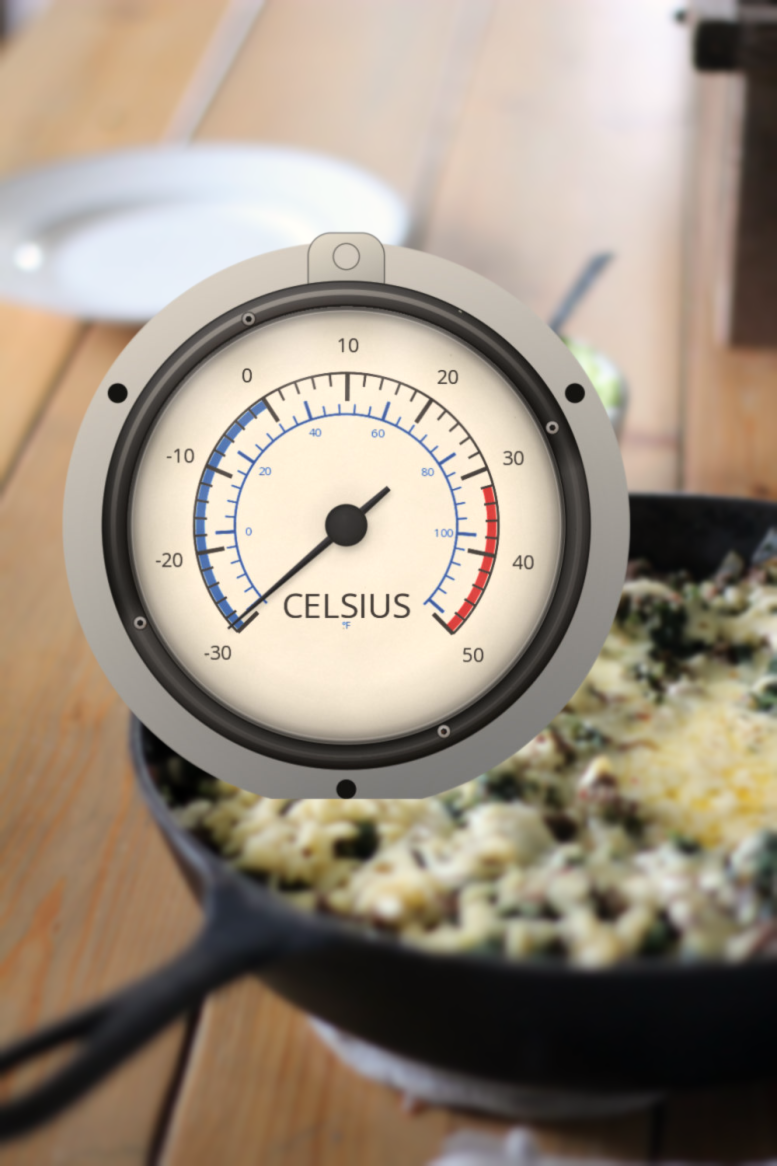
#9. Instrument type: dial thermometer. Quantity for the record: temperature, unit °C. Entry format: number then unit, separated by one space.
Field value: -29 °C
